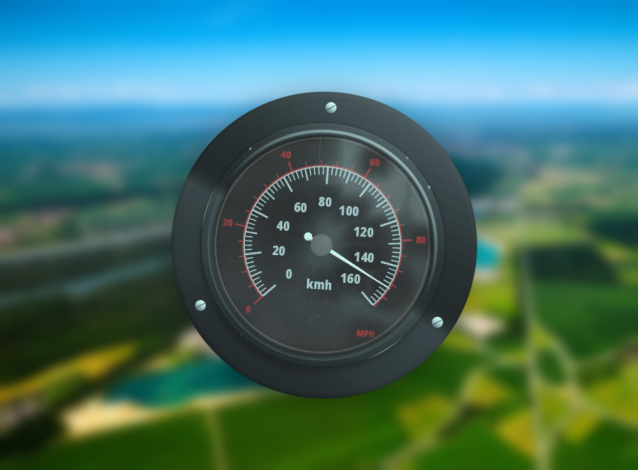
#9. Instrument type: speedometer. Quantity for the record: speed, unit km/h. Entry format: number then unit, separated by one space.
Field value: 150 km/h
